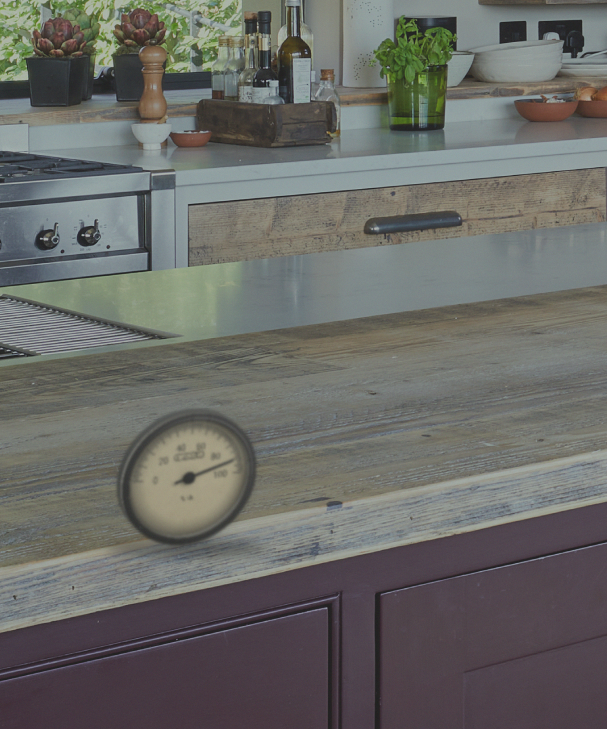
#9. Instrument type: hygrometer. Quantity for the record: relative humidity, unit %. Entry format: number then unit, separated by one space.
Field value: 90 %
